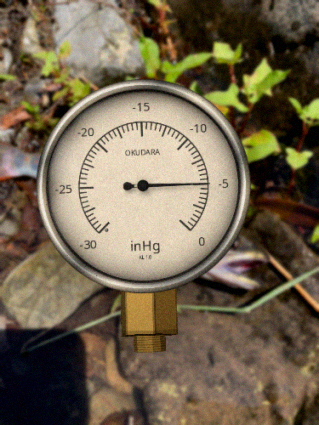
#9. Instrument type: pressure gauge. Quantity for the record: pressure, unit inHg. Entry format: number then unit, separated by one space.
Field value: -5 inHg
